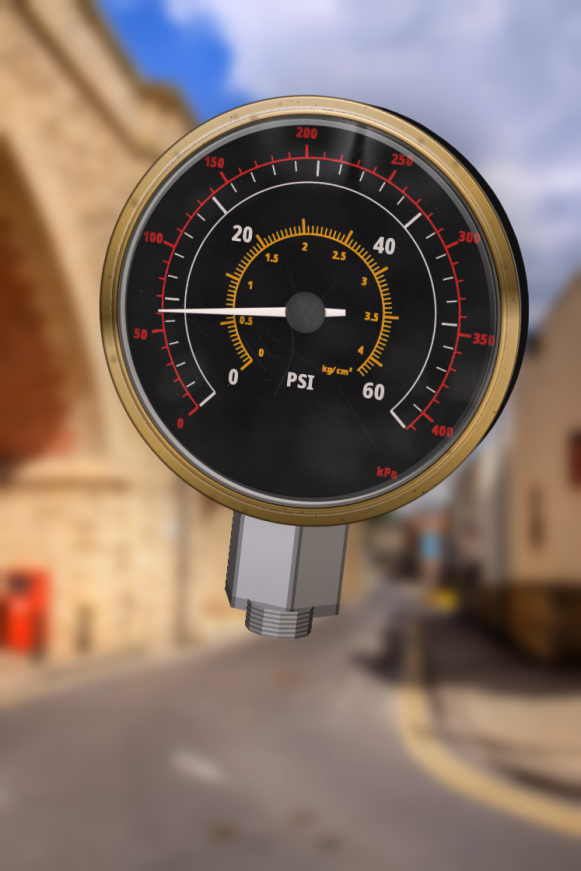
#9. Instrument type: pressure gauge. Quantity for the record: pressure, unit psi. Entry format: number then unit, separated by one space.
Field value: 9 psi
